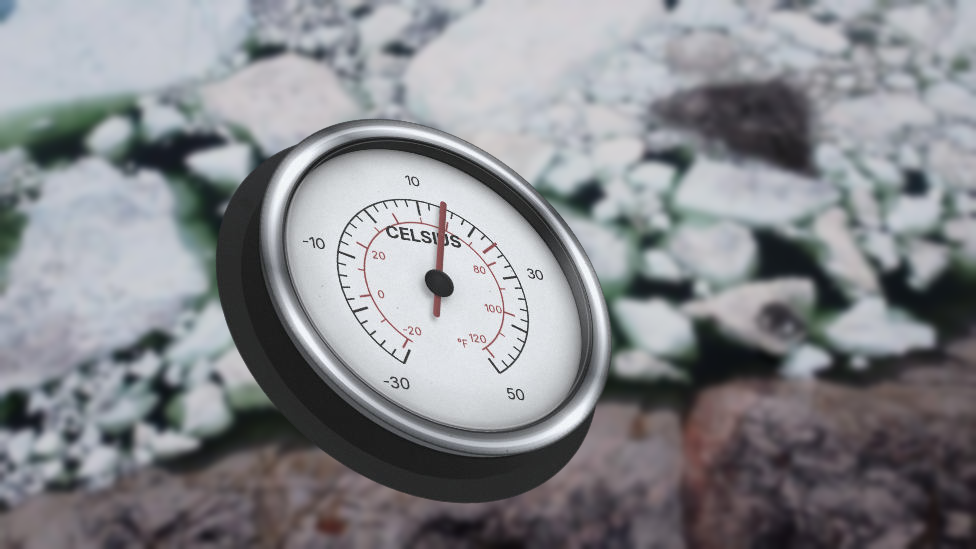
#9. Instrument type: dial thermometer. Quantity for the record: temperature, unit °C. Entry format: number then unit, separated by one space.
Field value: 14 °C
